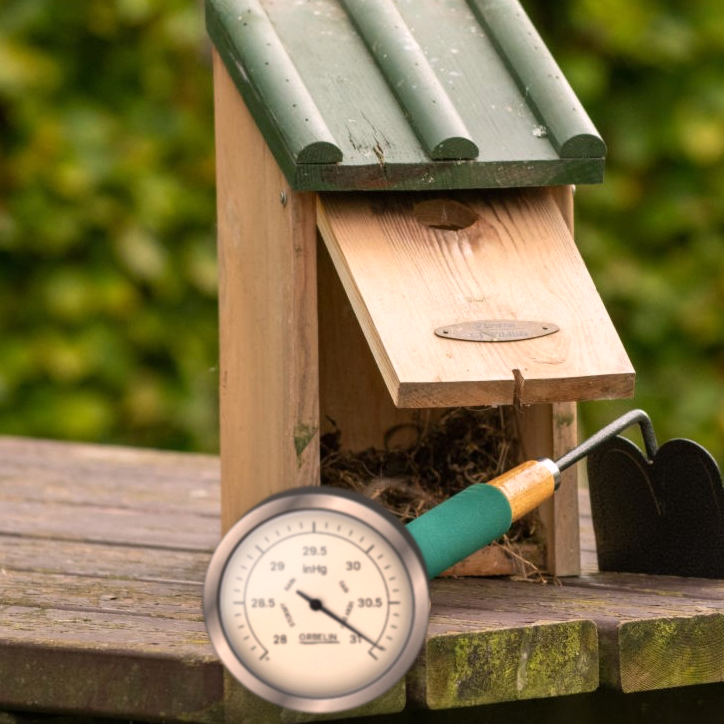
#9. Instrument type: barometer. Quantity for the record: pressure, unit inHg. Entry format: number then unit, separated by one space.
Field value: 30.9 inHg
